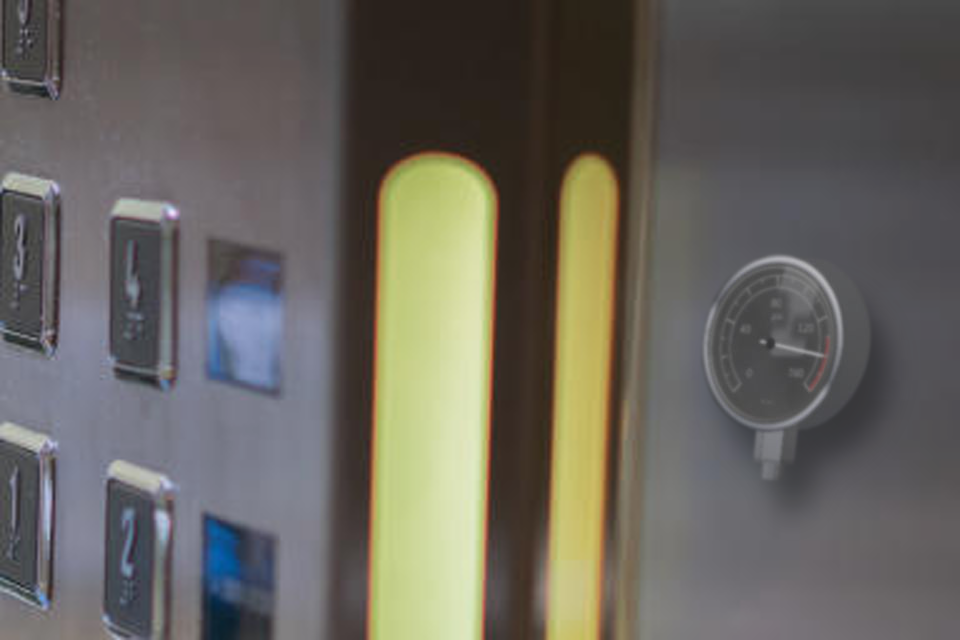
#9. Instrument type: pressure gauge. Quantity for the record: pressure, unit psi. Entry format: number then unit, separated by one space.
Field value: 140 psi
